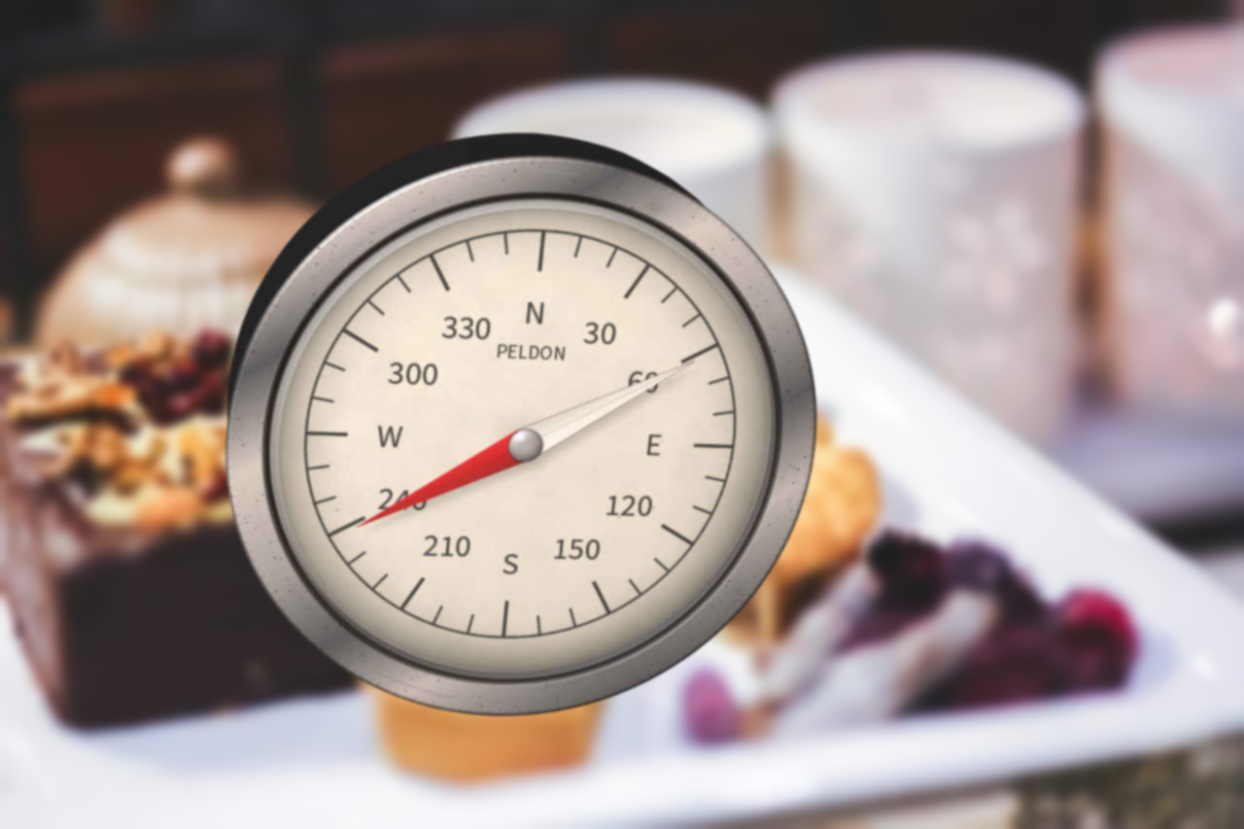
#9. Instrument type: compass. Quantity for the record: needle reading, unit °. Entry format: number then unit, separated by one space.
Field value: 240 °
